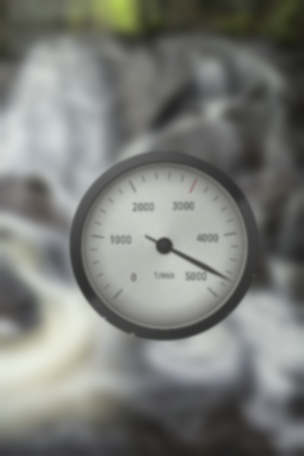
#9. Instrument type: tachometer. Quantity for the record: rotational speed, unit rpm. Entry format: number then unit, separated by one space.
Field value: 4700 rpm
